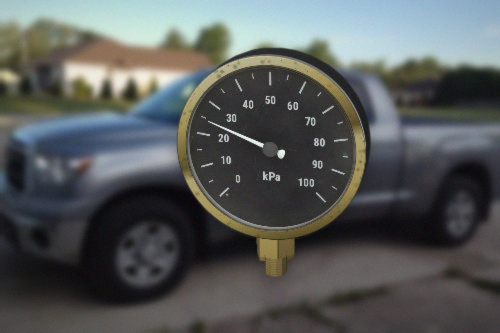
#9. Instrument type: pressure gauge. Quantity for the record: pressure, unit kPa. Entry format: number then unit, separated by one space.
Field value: 25 kPa
